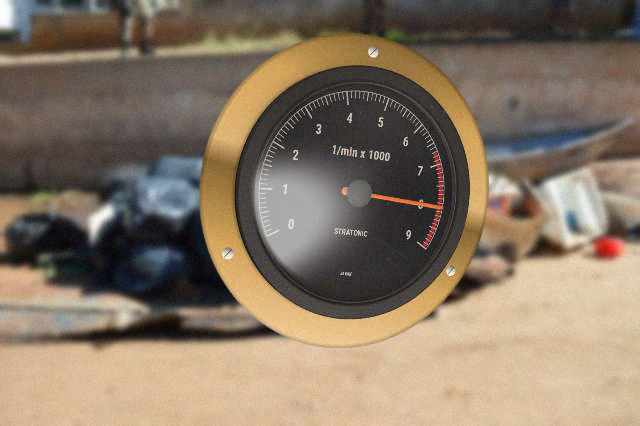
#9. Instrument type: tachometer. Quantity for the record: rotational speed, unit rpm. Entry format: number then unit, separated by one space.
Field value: 8000 rpm
